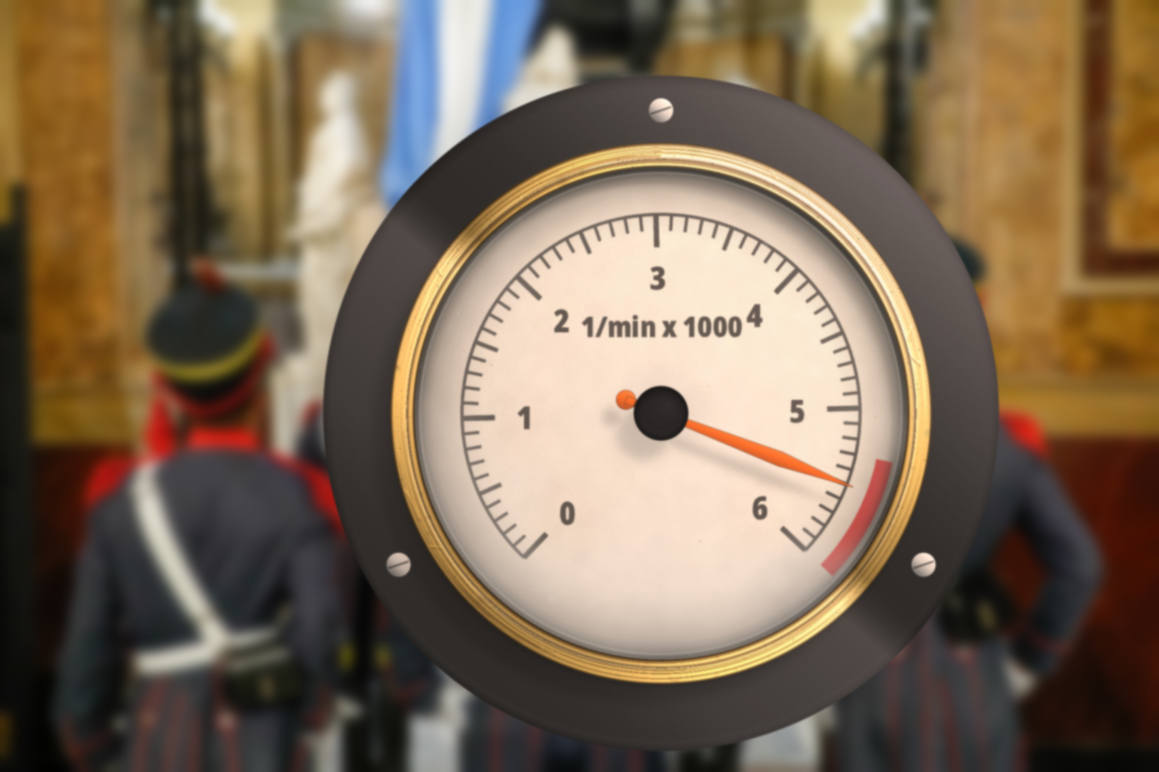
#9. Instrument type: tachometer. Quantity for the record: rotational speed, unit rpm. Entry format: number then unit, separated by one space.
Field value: 5500 rpm
